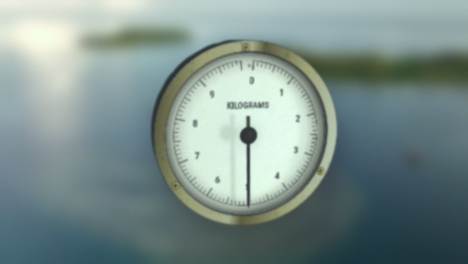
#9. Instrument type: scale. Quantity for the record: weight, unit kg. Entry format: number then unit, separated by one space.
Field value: 5 kg
